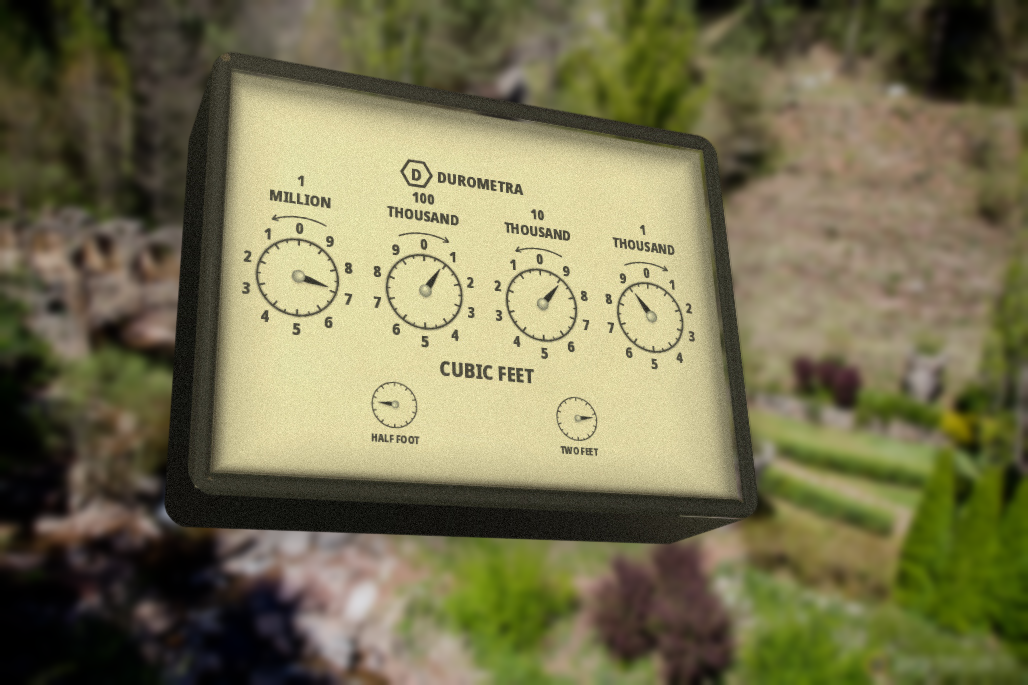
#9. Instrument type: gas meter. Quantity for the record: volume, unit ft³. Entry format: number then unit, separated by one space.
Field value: 708900 ft³
